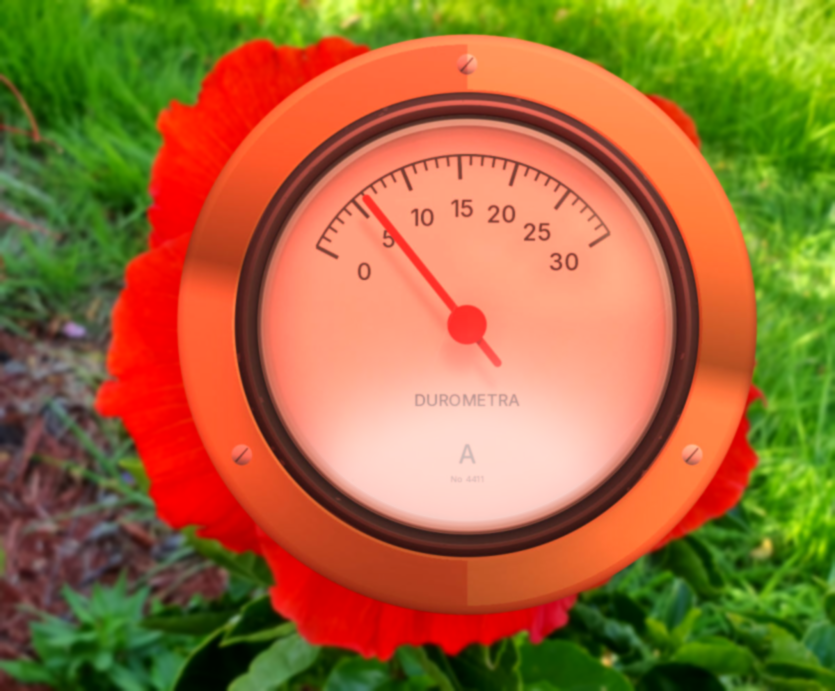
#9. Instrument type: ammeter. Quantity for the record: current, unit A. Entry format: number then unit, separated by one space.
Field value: 6 A
